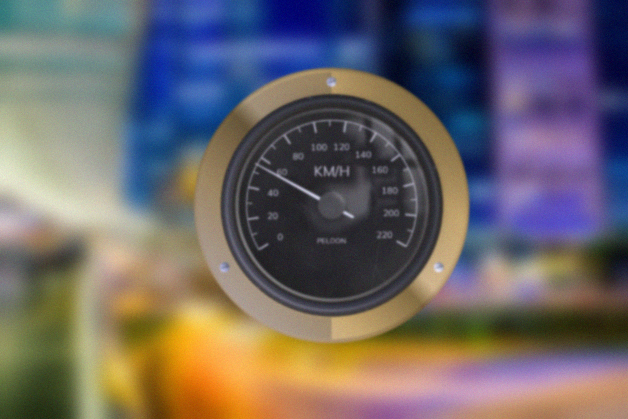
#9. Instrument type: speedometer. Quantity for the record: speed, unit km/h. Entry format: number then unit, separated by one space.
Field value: 55 km/h
